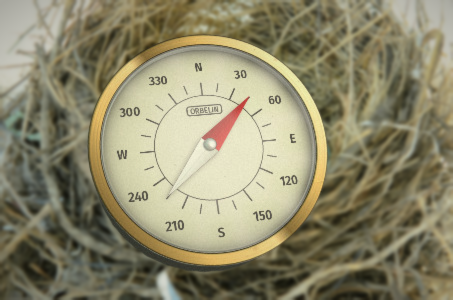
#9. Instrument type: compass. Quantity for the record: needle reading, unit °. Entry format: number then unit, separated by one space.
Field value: 45 °
